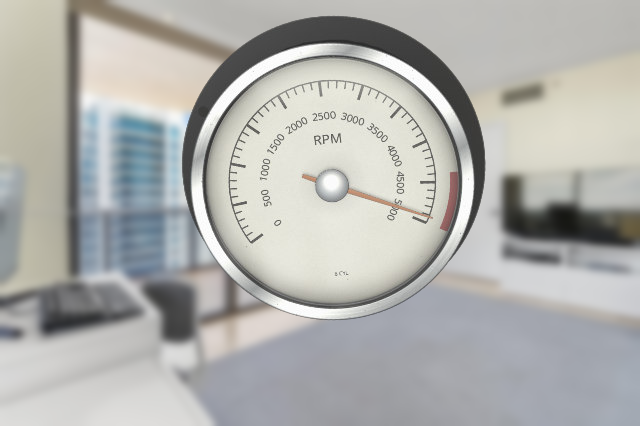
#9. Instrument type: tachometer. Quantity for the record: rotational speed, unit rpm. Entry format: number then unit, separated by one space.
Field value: 4900 rpm
